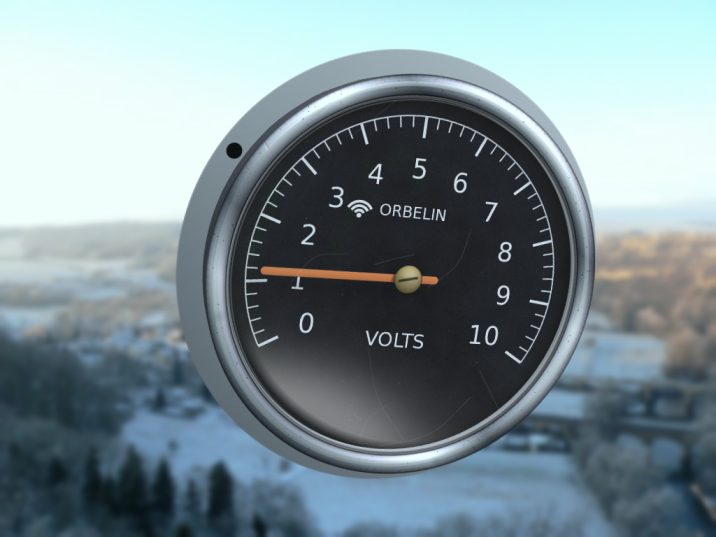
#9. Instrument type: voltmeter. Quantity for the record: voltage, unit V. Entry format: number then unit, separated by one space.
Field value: 1.2 V
